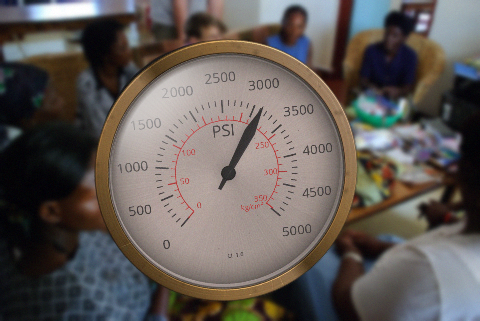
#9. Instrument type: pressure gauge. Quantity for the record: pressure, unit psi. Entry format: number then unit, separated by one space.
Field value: 3100 psi
